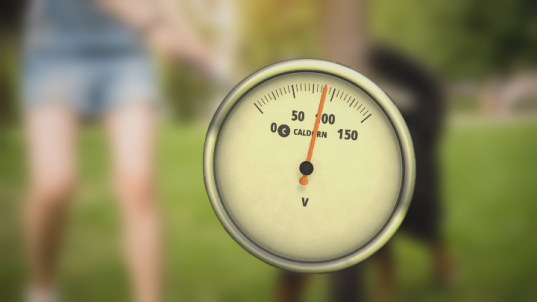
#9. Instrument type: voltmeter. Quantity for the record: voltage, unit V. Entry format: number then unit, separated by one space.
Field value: 90 V
